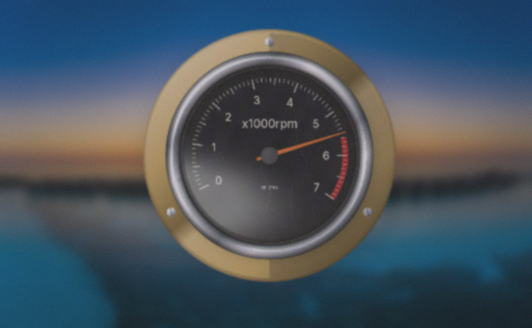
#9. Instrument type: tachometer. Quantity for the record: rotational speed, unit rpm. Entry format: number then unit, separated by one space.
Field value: 5500 rpm
